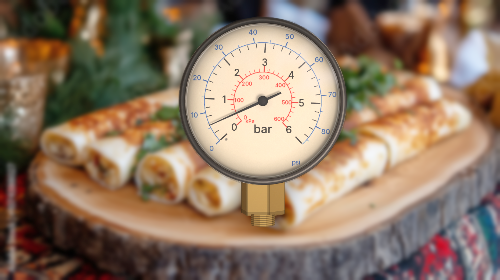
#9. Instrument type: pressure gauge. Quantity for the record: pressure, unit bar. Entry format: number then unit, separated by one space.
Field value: 0.4 bar
